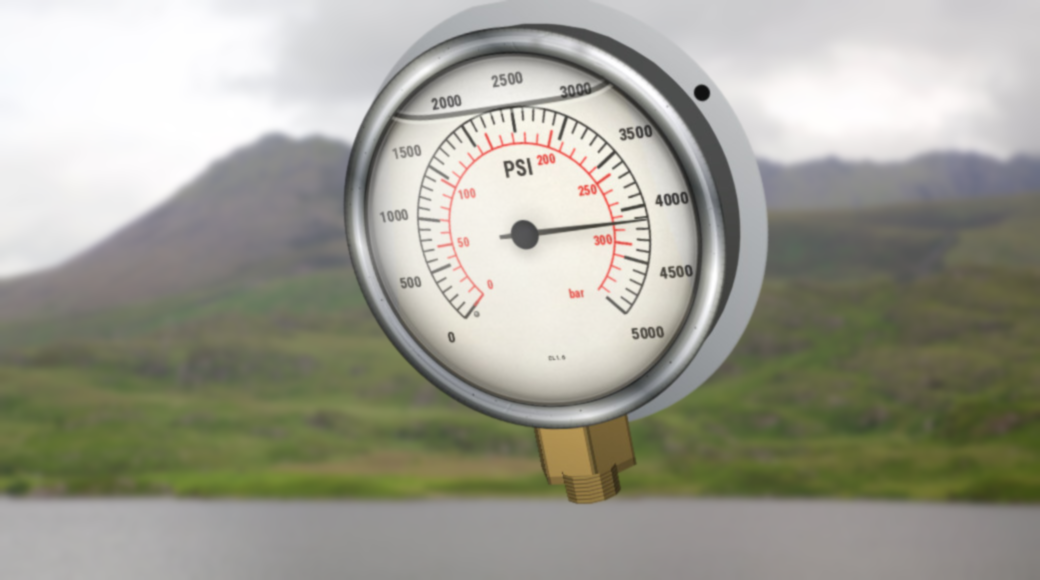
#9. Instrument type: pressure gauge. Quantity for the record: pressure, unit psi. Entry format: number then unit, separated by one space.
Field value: 4100 psi
